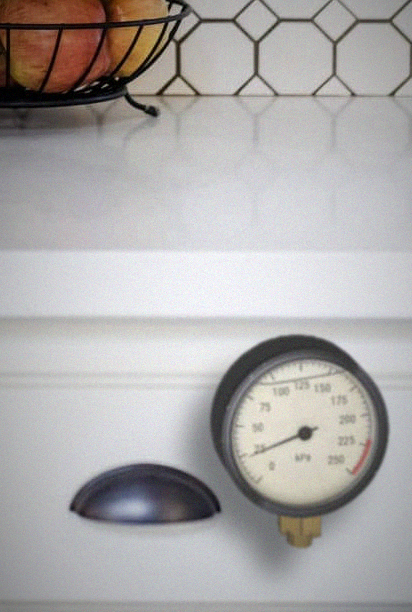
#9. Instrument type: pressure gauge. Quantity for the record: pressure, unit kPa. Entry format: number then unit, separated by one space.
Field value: 25 kPa
